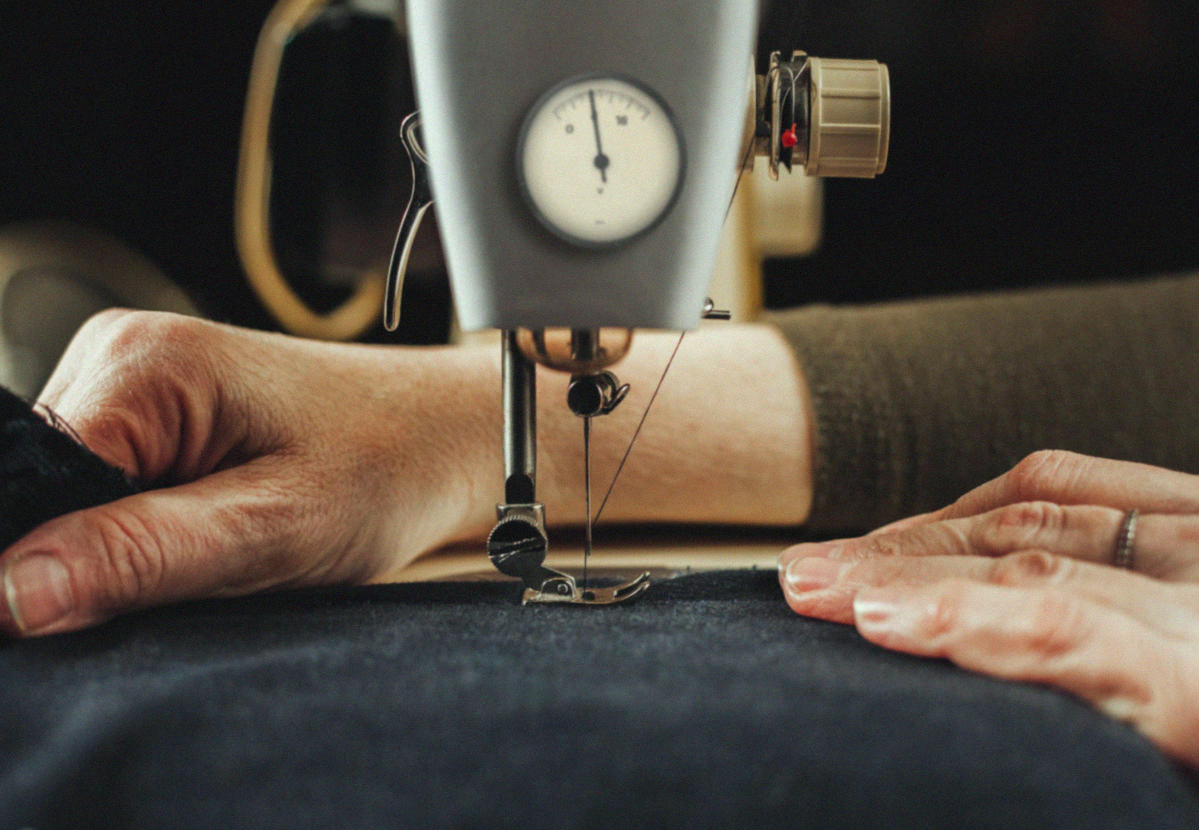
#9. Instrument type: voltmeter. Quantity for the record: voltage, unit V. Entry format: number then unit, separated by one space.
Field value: 8 V
